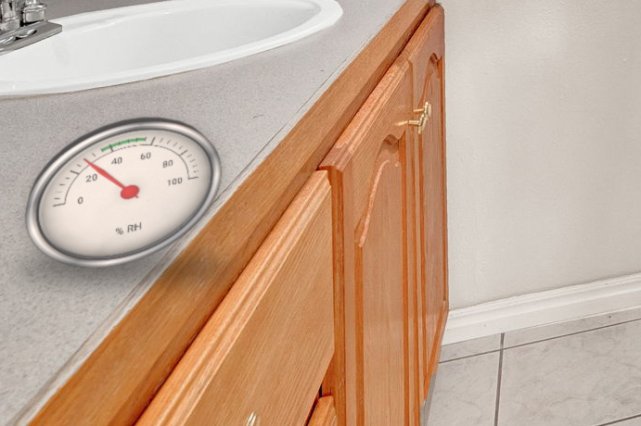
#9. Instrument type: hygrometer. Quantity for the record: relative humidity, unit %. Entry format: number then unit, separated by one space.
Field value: 28 %
